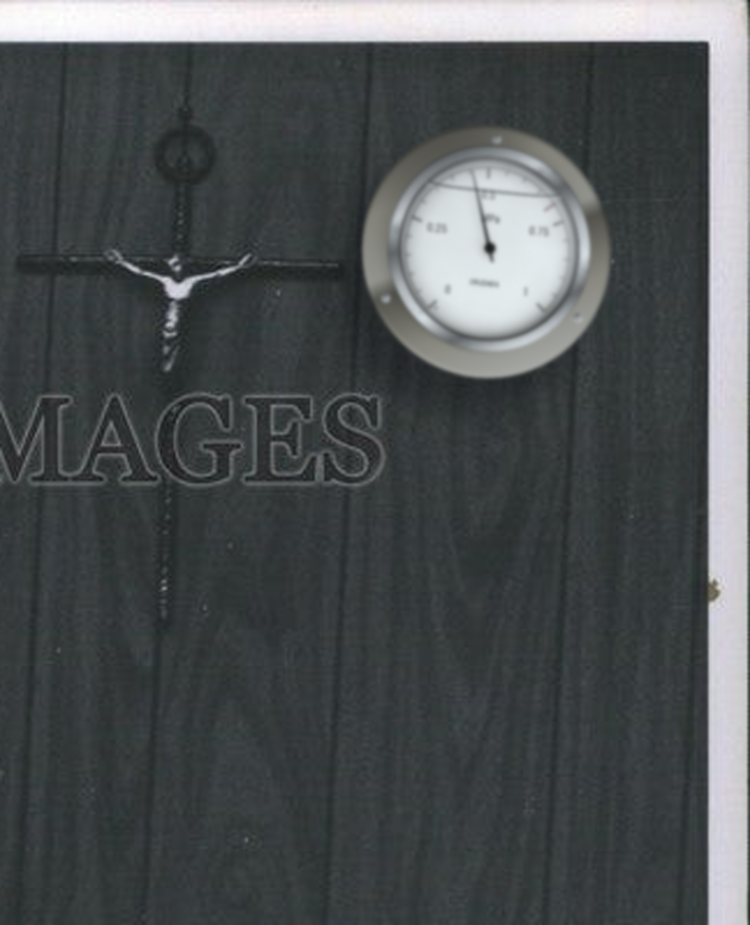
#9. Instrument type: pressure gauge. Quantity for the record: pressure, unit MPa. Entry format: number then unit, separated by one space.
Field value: 0.45 MPa
